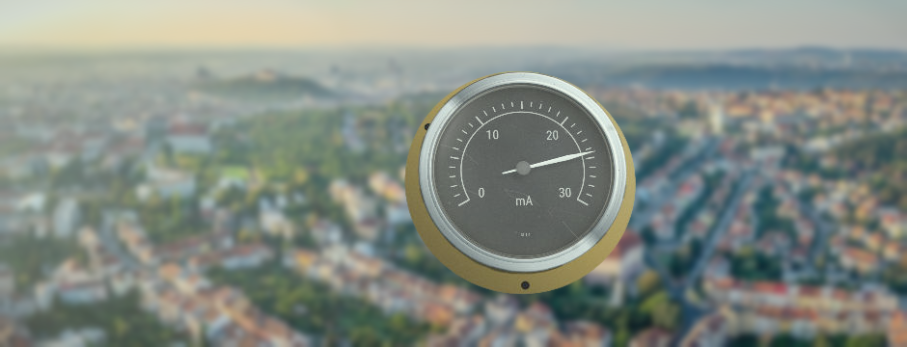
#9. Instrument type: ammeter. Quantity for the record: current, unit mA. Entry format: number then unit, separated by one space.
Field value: 24.5 mA
